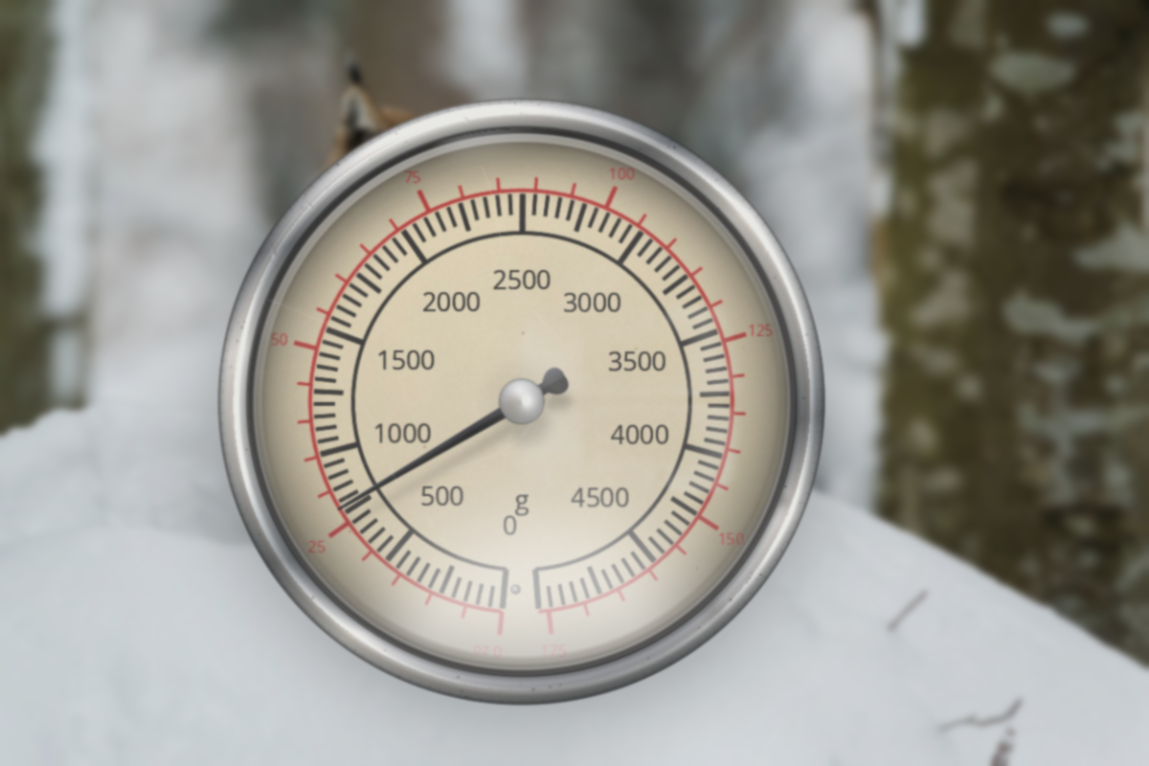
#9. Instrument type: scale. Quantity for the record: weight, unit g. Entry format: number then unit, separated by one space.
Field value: 775 g
